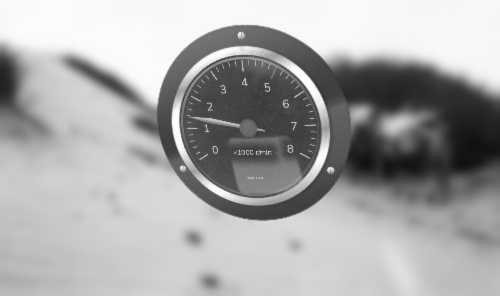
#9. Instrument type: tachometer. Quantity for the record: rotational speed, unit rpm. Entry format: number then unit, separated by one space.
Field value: 1400 rpm
